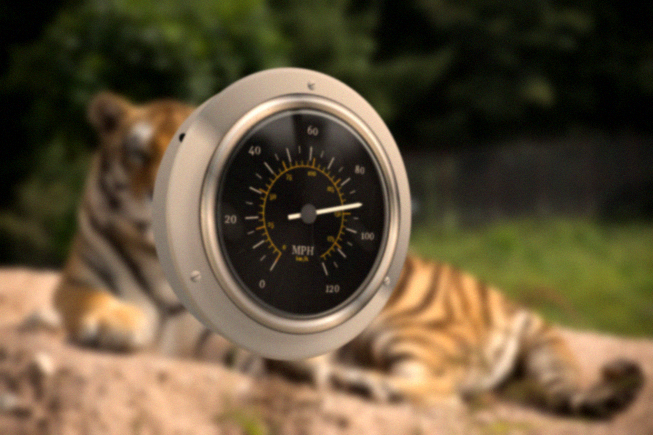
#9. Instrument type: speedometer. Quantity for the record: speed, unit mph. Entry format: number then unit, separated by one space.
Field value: 90 mph
